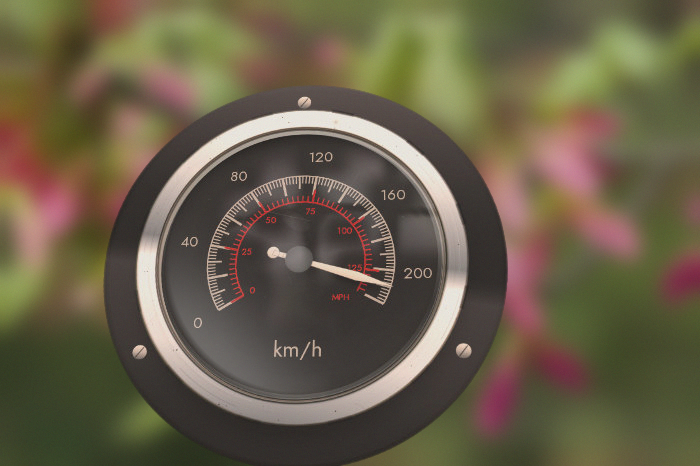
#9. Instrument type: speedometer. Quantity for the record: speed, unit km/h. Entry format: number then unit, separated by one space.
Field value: 210 km/h
